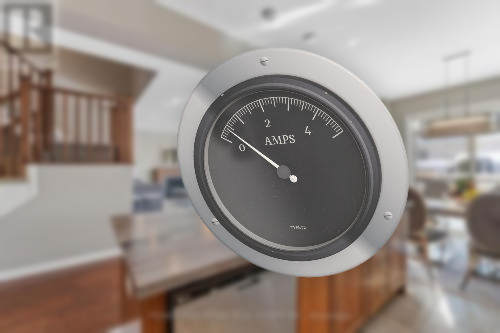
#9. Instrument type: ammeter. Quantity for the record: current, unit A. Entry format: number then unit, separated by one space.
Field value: 0.5 A
